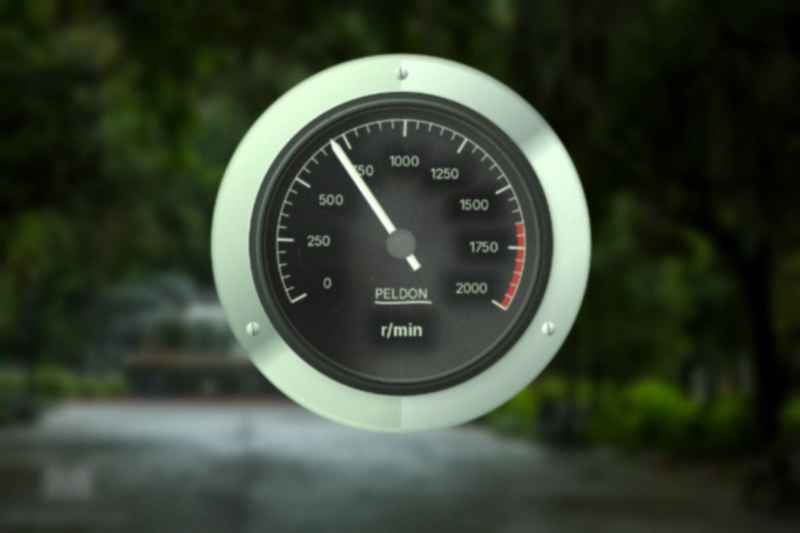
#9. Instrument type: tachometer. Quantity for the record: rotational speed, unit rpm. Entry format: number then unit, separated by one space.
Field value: 700 rpm
